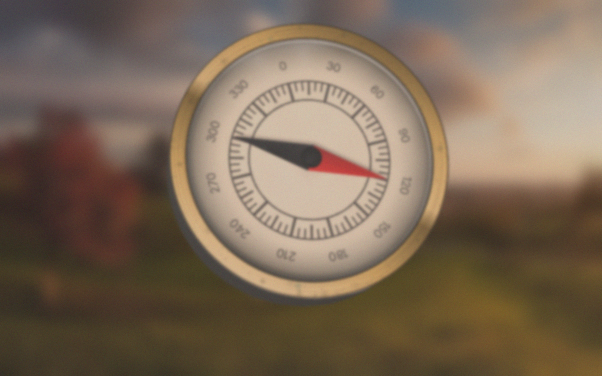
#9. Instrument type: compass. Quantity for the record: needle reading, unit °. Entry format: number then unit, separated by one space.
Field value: 120 °
